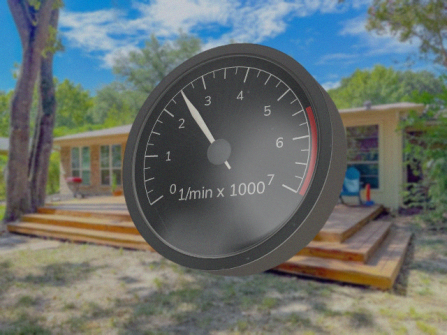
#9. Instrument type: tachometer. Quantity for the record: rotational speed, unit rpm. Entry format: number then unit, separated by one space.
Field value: 2500 rpm
